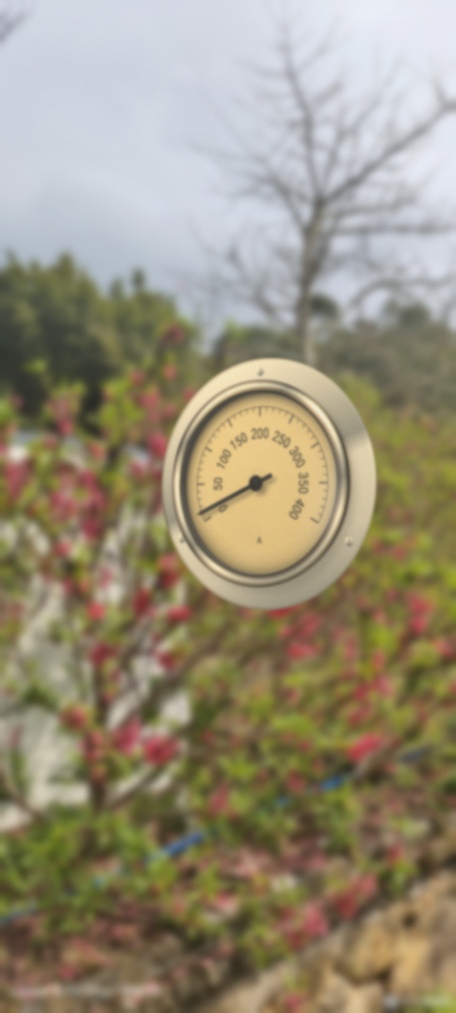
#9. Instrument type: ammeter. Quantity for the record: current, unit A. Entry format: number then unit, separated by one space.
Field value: 10 A
